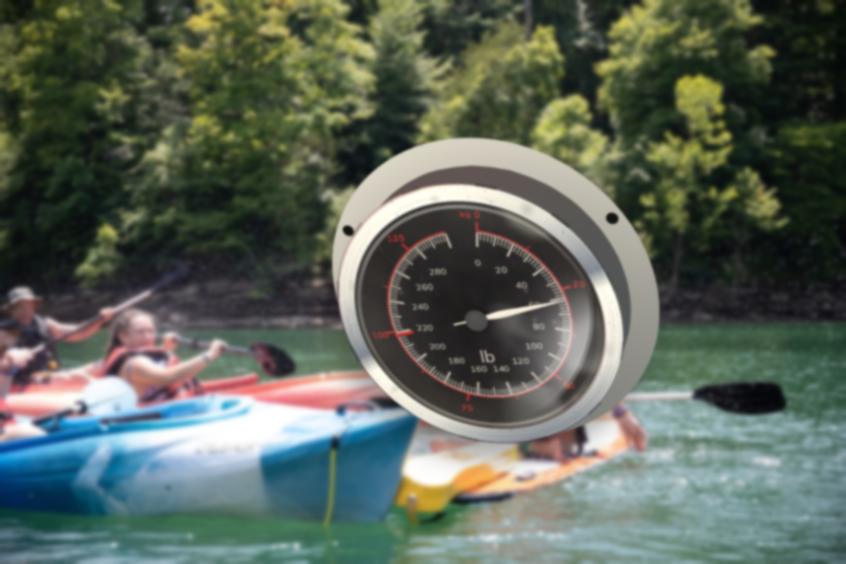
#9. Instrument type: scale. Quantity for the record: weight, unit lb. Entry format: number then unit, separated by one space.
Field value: 60 lb
